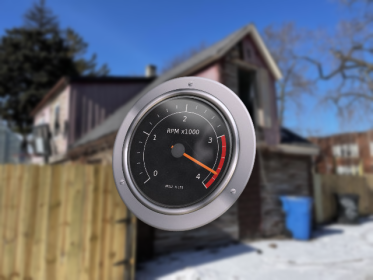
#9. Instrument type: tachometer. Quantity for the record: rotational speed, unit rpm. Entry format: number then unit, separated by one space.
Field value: 3700 rpm
